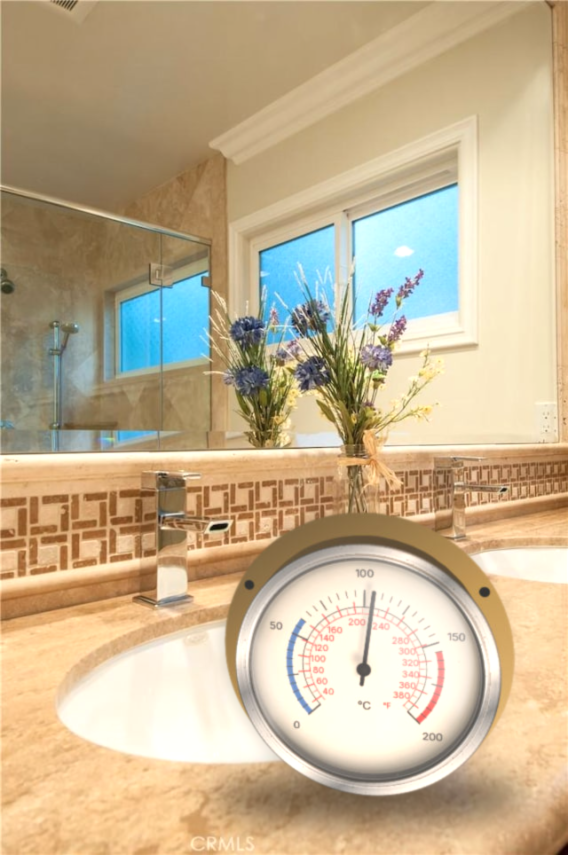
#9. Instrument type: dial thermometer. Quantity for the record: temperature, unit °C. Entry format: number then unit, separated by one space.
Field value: 105 °C
